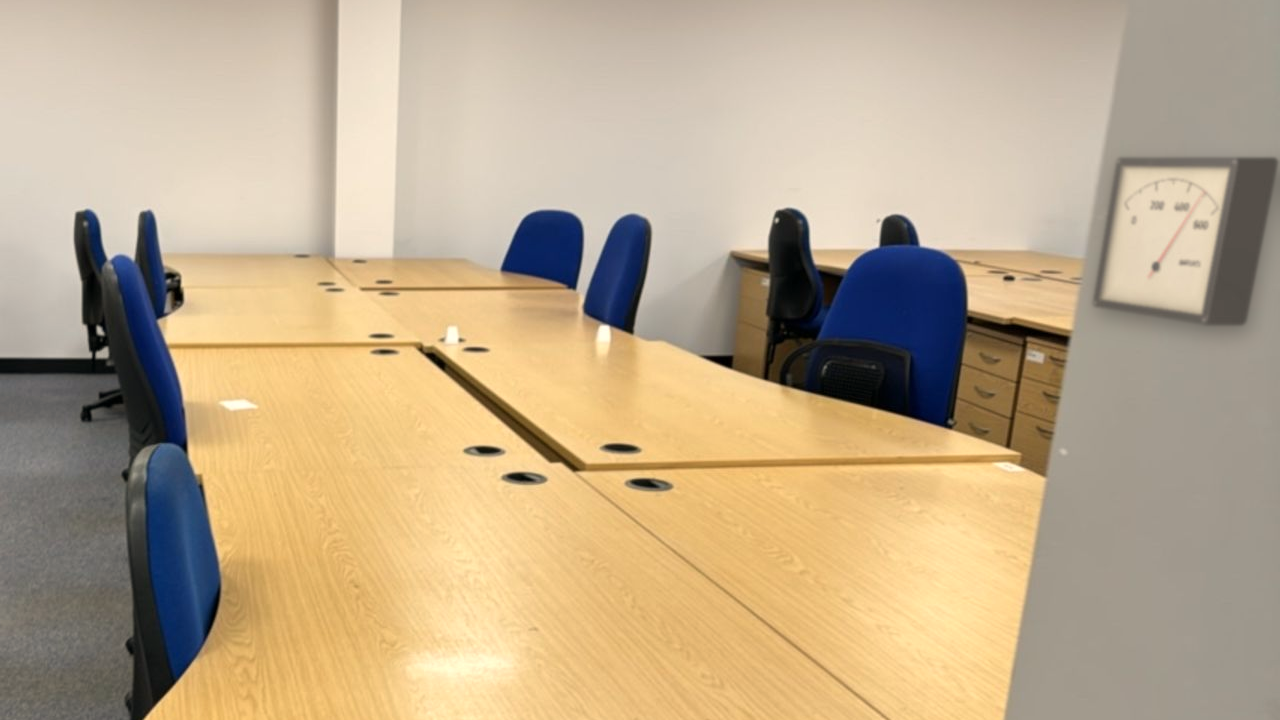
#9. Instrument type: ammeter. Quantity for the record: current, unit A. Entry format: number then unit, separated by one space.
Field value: 500 A
